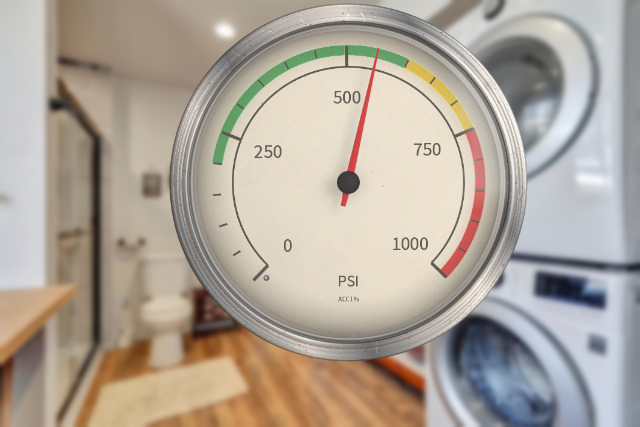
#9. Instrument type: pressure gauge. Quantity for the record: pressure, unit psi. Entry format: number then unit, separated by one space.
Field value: 550 psi
